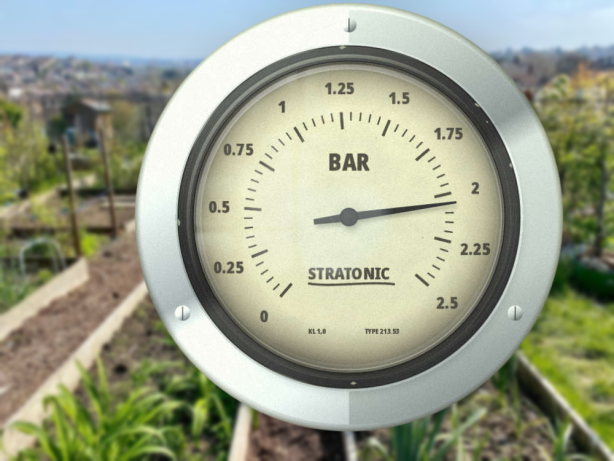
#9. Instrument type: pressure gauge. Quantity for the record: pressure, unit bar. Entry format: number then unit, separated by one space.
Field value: 2.05 bar
